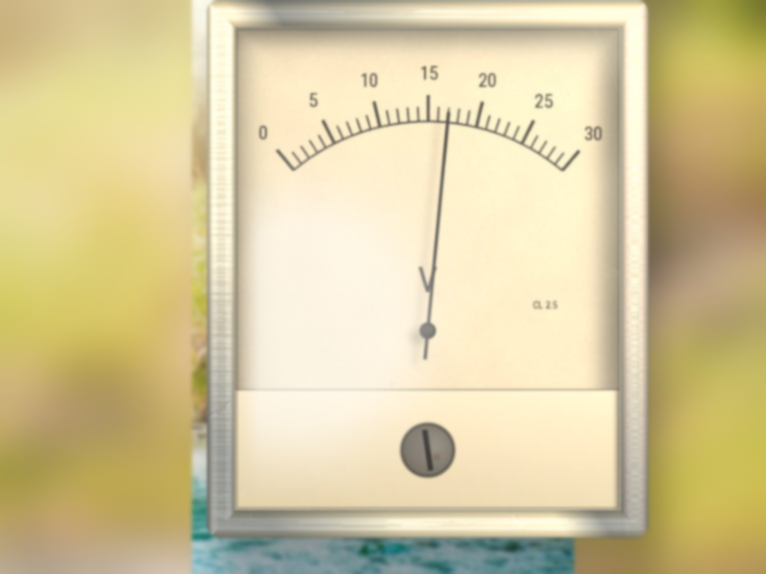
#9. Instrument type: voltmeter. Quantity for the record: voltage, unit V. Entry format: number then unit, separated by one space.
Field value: 17 V
